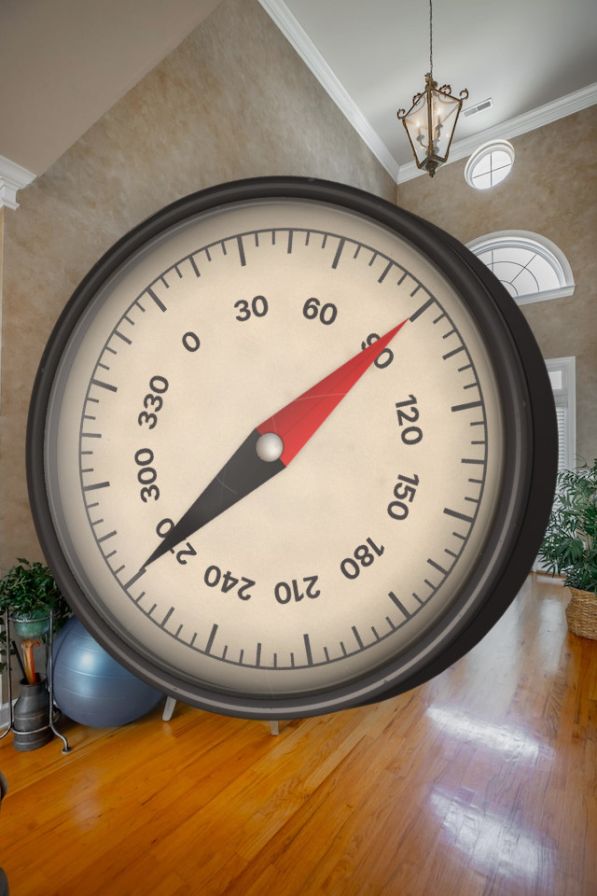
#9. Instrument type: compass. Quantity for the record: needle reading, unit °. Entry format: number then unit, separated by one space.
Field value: 90 °
